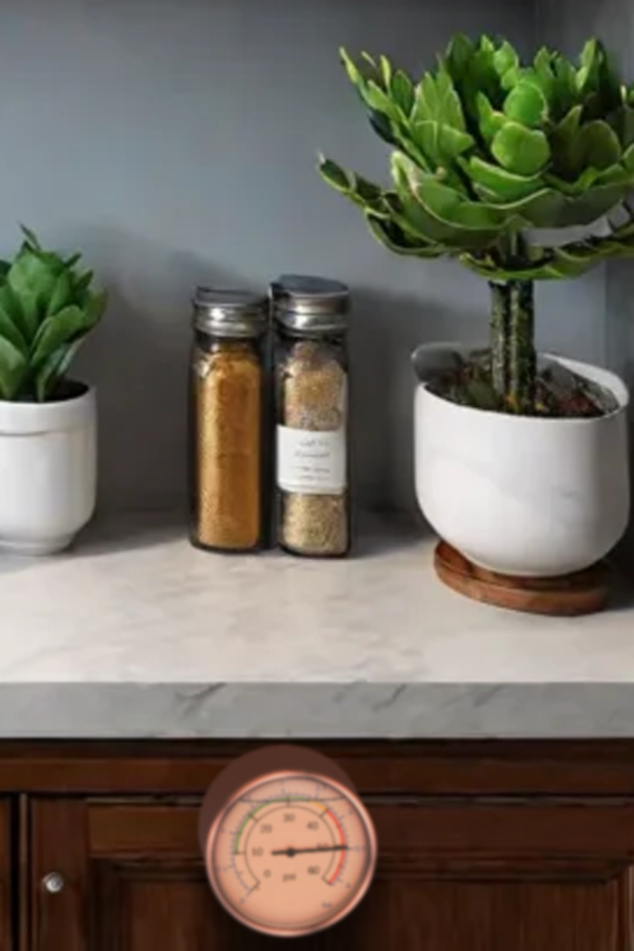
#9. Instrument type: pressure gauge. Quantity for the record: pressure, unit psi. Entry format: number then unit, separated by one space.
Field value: 50 psi
